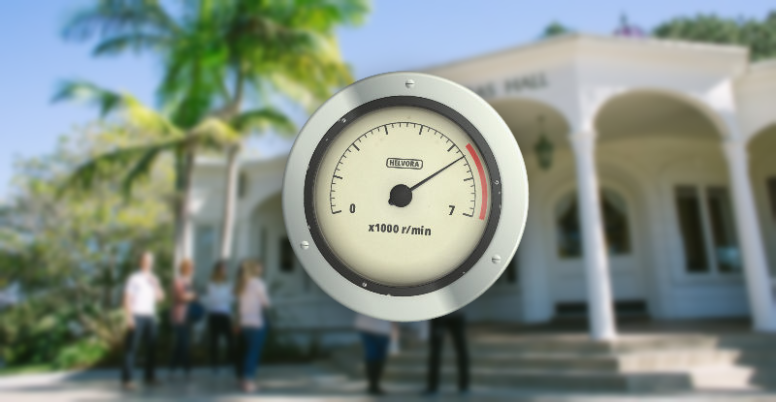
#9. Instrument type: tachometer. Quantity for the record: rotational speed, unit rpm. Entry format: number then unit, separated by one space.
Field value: 5400 rpm
